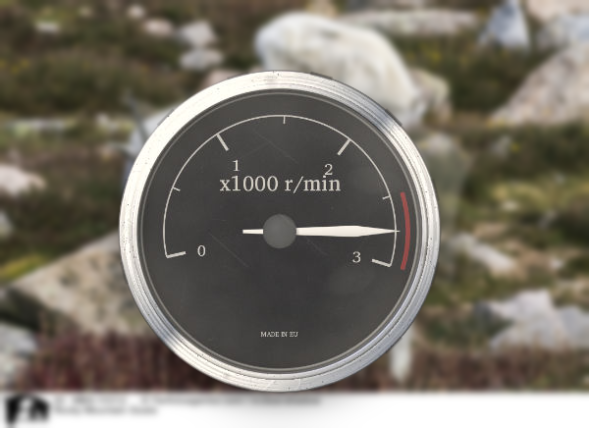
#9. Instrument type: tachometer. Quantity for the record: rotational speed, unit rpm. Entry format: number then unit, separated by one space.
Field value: 2750 rpm
